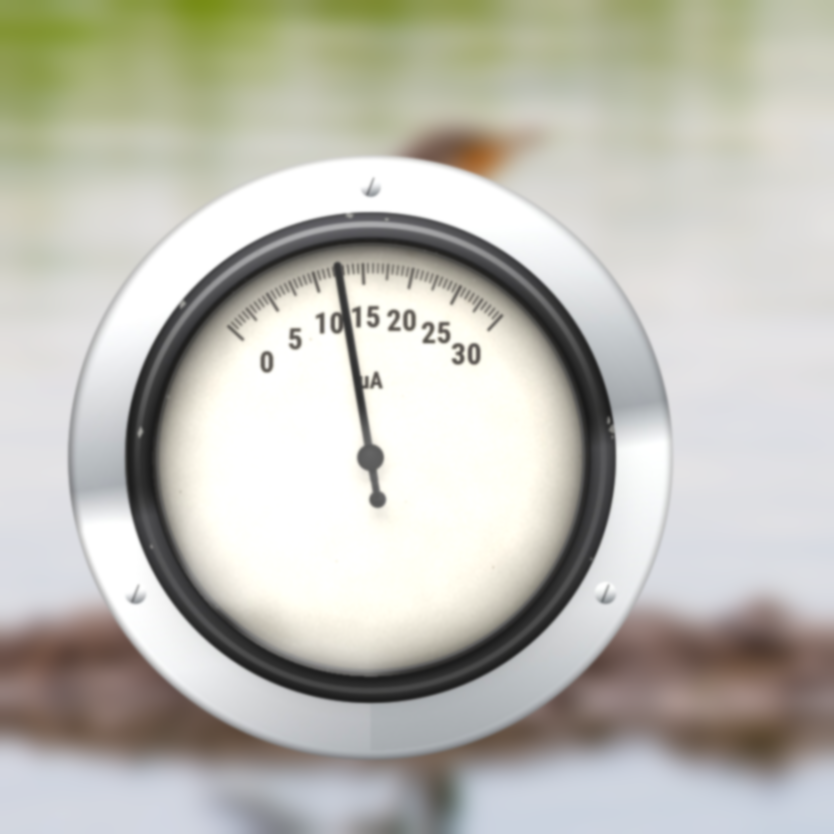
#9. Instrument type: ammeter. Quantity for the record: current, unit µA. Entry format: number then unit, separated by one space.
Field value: 12.5 µA
